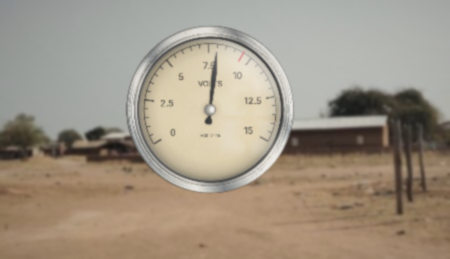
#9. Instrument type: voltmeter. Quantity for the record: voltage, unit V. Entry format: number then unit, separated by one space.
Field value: 8 V
